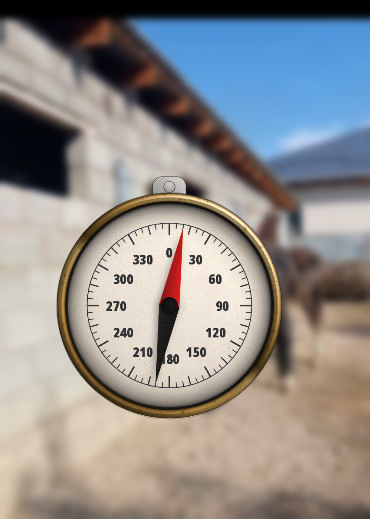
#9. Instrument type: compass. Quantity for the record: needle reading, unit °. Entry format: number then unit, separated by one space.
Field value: 10 °
